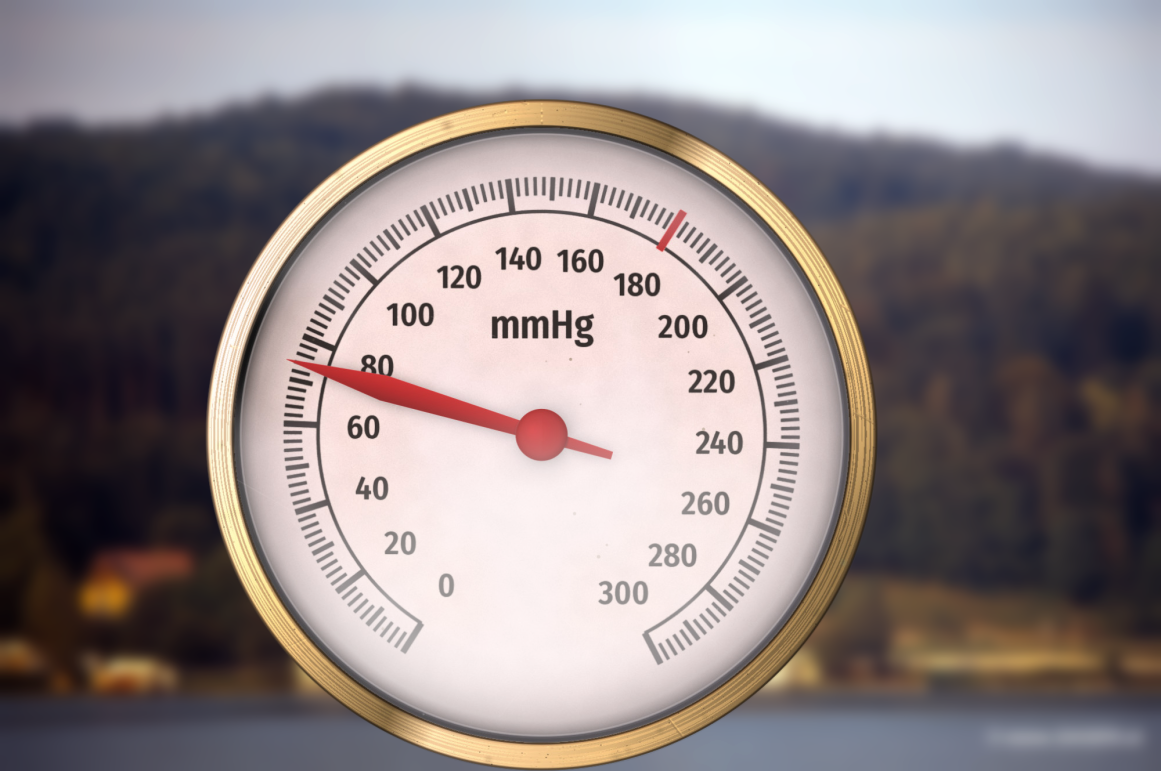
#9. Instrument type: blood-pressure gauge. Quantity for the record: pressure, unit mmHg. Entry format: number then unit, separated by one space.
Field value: 74 mmHg
